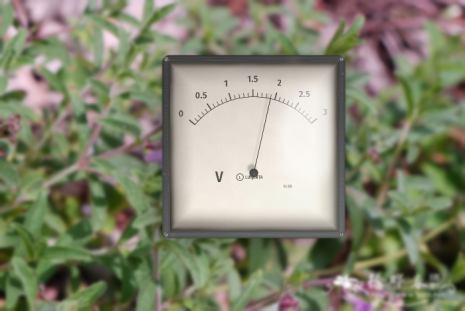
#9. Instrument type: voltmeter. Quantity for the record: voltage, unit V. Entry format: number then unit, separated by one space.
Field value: 1.9 V
